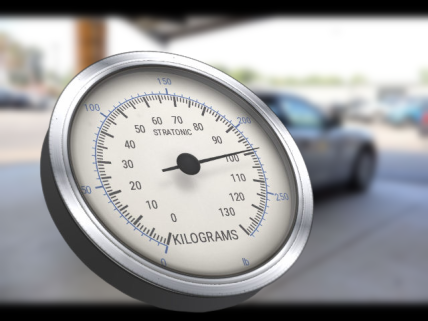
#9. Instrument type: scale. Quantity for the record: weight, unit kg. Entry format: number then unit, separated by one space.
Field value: 100 kg
